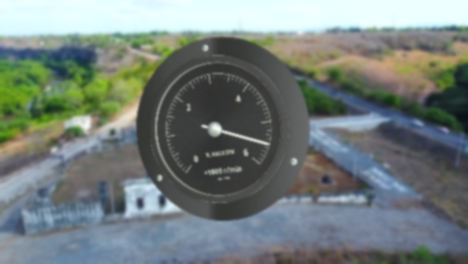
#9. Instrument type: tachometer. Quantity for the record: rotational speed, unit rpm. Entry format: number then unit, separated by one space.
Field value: 5500 rpm
